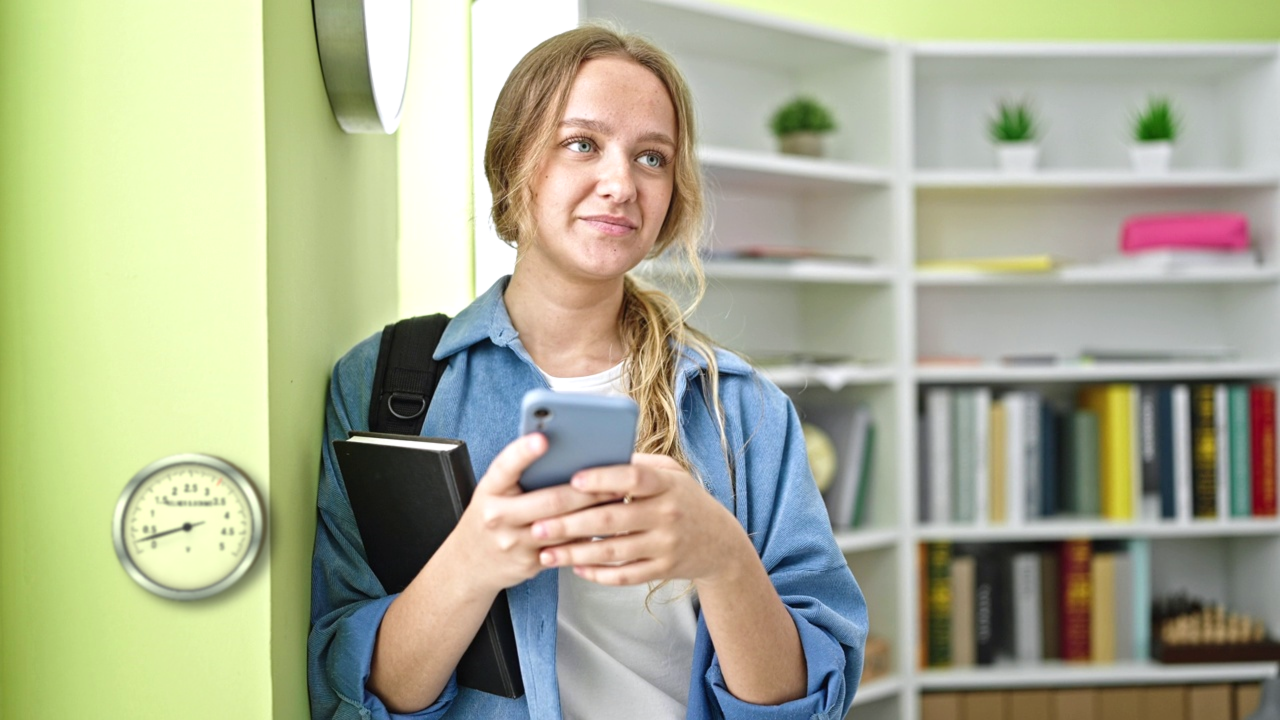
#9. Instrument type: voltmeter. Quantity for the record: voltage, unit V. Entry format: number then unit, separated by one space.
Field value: 0.25 V
